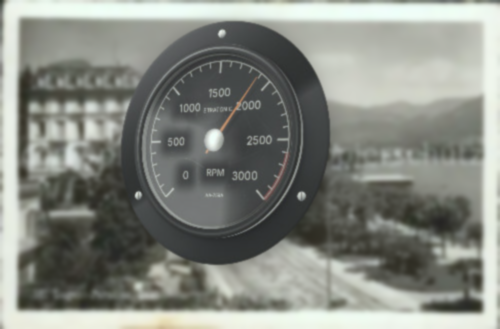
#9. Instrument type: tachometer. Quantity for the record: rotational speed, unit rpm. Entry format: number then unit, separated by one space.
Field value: 1900 rpm
